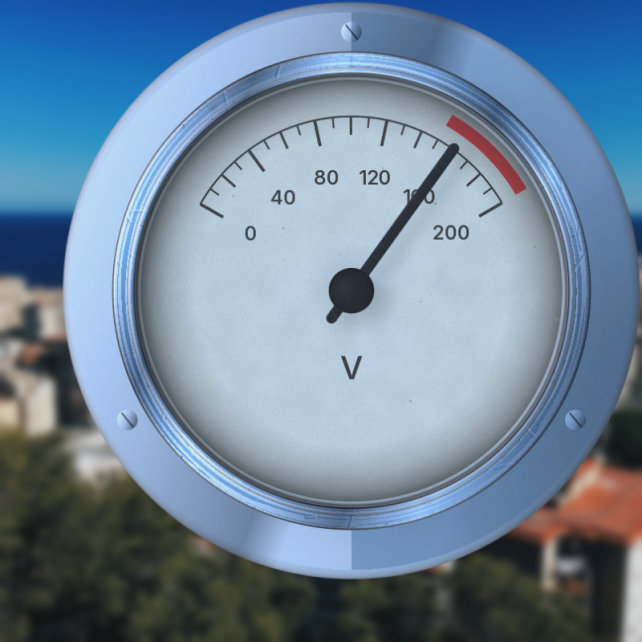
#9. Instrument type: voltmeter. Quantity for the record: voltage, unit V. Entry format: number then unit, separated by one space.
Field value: 160 V
